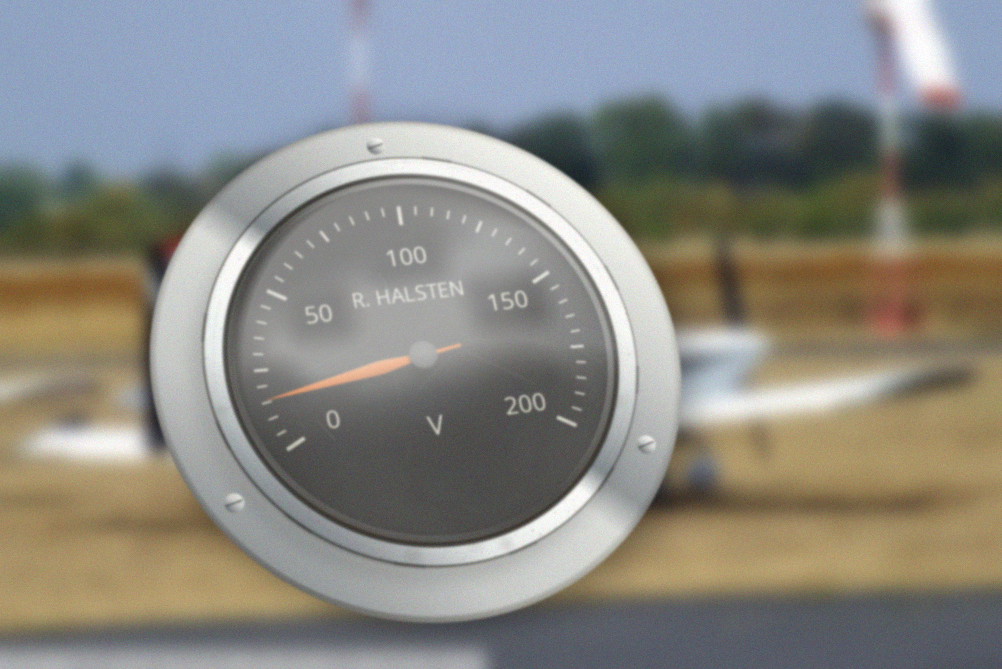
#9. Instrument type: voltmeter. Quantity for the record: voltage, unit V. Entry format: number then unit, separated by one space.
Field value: 15 V
